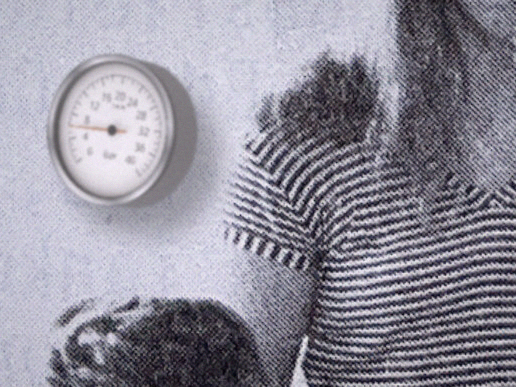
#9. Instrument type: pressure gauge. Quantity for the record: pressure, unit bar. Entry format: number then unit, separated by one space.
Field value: 6 bar
